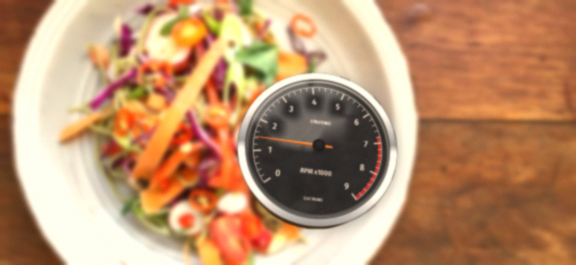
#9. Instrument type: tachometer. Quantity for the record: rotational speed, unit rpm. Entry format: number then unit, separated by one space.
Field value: 1400 rpm
